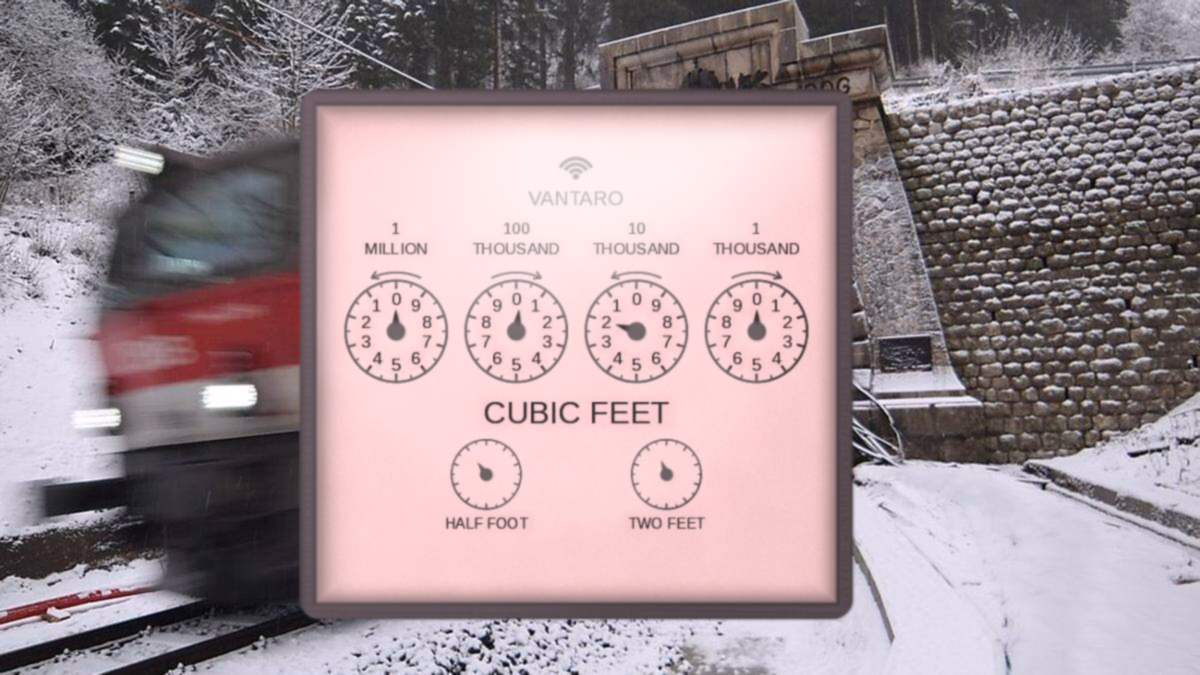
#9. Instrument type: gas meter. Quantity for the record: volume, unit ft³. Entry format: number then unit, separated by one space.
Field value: 2000 ft³
